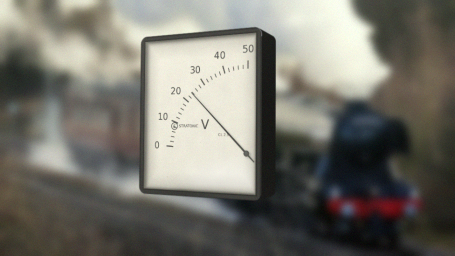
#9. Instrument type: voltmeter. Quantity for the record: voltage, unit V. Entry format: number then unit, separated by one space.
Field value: 24 V
